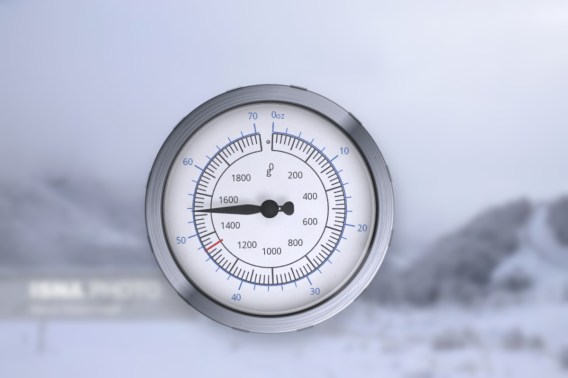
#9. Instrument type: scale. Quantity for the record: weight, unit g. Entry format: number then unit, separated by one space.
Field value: 1520 g
